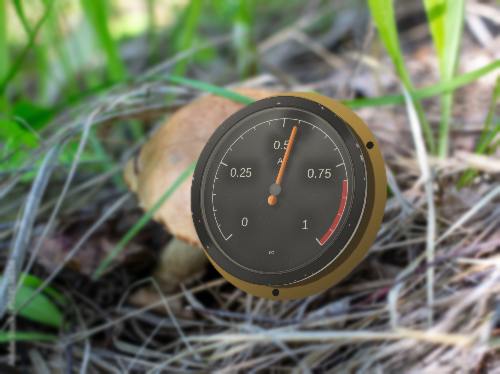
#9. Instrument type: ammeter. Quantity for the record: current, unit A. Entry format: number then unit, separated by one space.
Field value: 0.55 A
